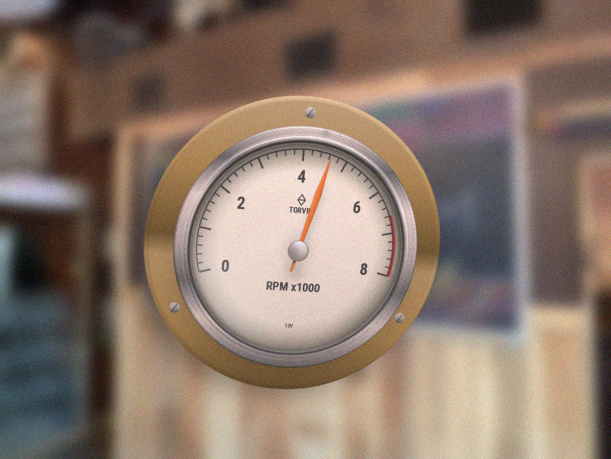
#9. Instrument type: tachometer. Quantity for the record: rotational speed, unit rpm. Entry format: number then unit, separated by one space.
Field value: 4600 rpm
